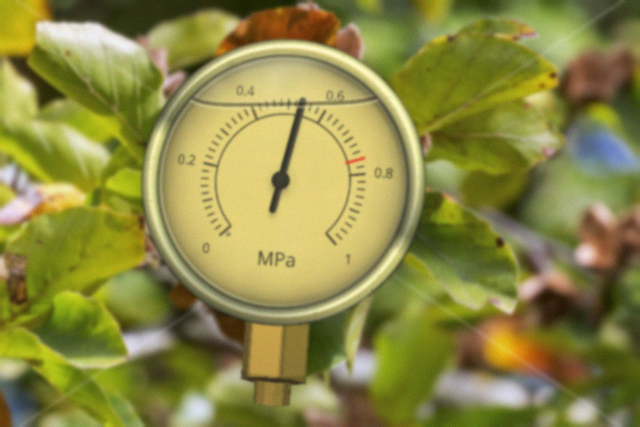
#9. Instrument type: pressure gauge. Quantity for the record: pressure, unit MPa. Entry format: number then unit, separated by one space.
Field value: 0.54 MPa
